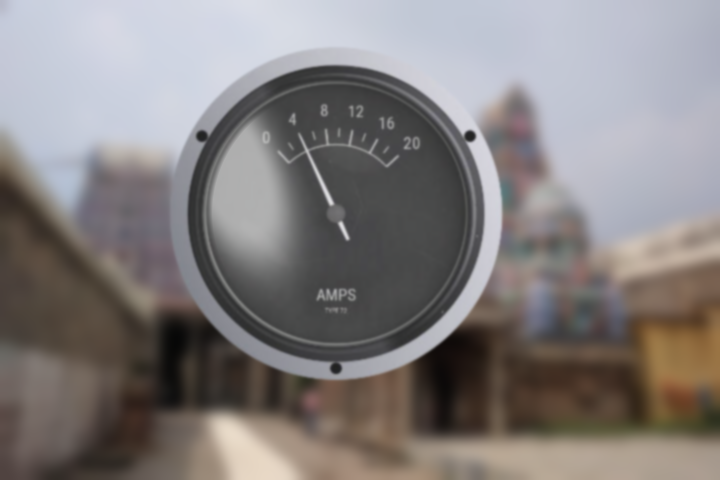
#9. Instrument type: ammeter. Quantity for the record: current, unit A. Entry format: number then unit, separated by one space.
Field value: 4 A
